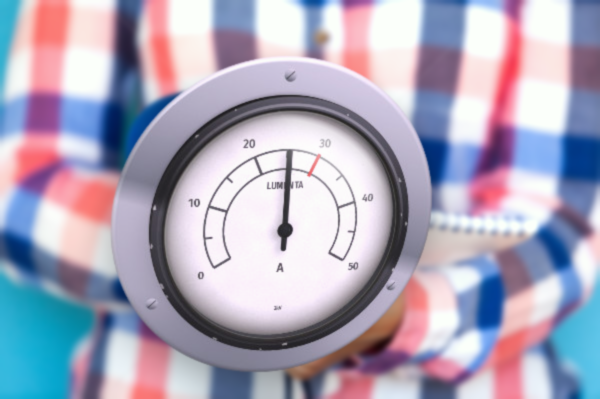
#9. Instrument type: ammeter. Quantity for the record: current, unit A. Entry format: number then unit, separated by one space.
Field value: 25 A
